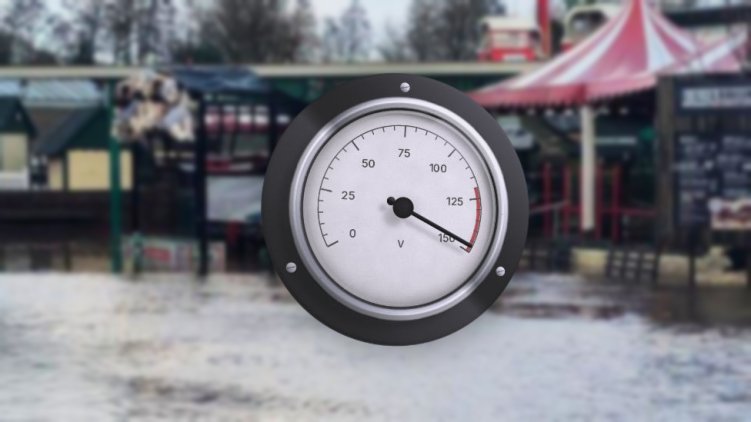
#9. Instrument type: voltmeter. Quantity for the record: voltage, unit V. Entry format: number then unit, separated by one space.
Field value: 147.5 V
